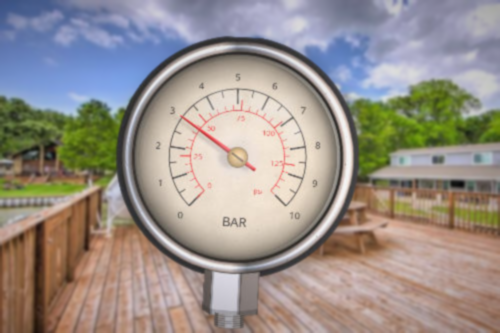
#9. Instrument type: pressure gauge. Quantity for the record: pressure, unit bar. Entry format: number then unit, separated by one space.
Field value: 3 bar
